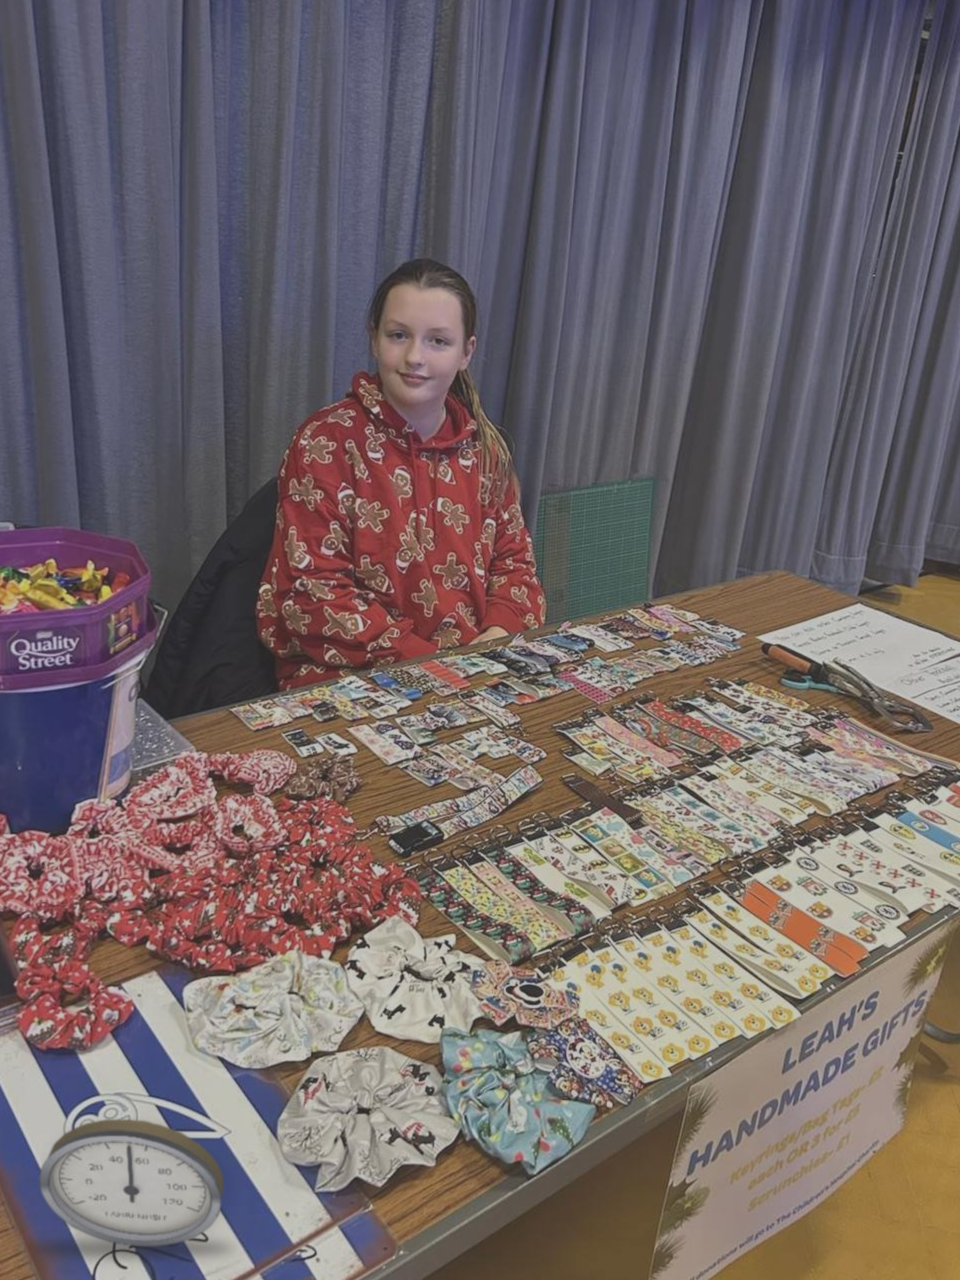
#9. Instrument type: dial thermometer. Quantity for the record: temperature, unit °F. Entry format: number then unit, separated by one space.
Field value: 52 °F
